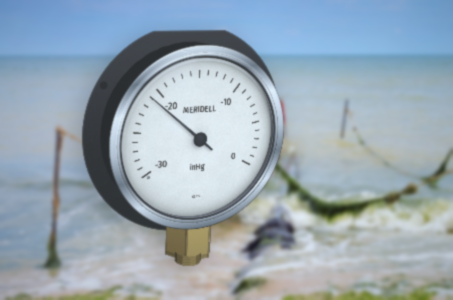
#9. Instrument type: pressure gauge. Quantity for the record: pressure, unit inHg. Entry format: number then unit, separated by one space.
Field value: -21 inHg
